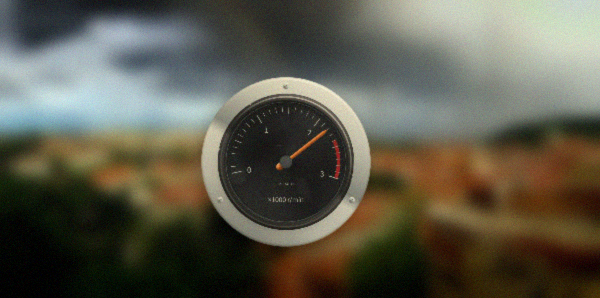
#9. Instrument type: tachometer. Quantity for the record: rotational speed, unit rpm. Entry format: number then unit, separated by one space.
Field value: 2200 rpm
